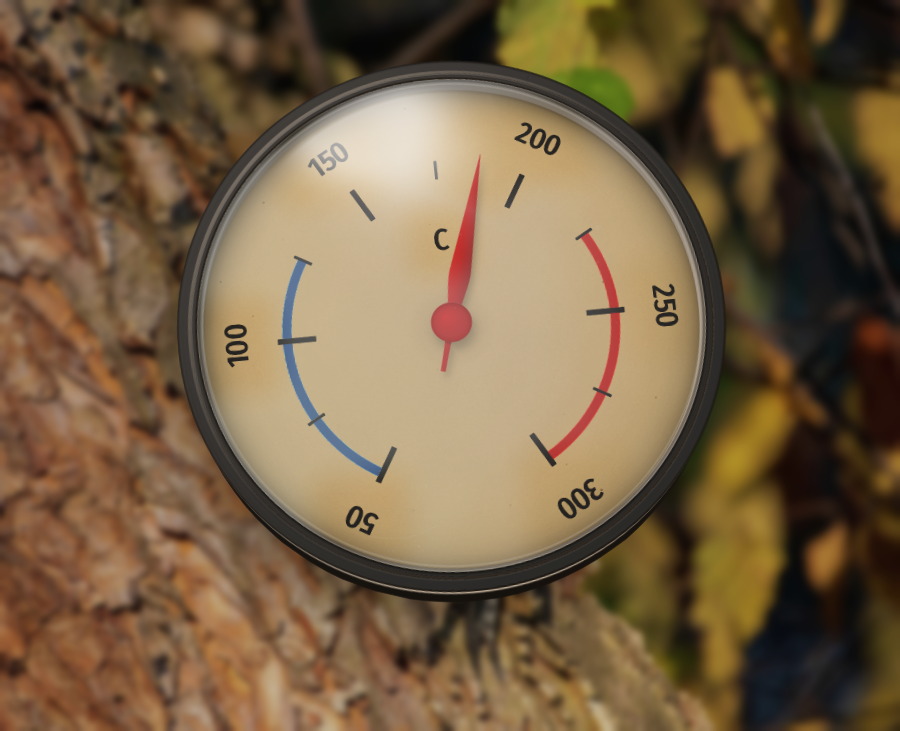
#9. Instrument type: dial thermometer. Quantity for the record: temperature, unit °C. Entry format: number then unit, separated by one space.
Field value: 187.5 °C
